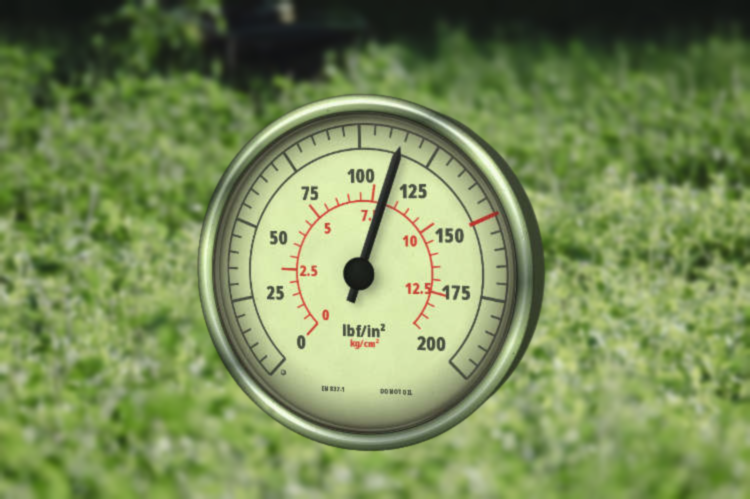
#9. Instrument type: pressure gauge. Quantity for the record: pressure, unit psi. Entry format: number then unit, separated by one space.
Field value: 115 psi
